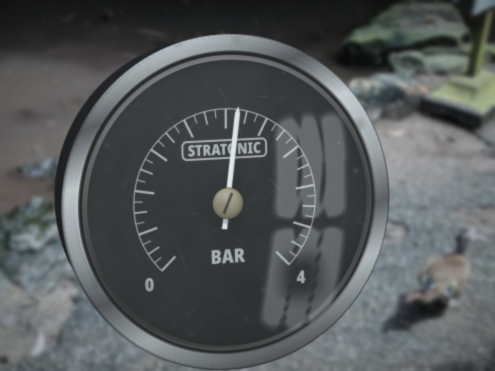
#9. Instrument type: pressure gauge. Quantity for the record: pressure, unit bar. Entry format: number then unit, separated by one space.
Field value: 2.1 bar
